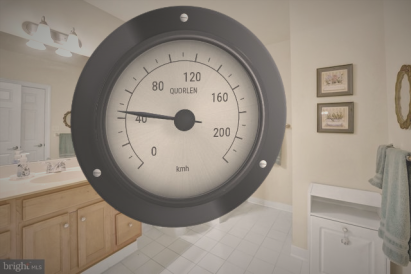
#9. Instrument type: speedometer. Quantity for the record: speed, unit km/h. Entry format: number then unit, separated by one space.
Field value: 45 km/h
